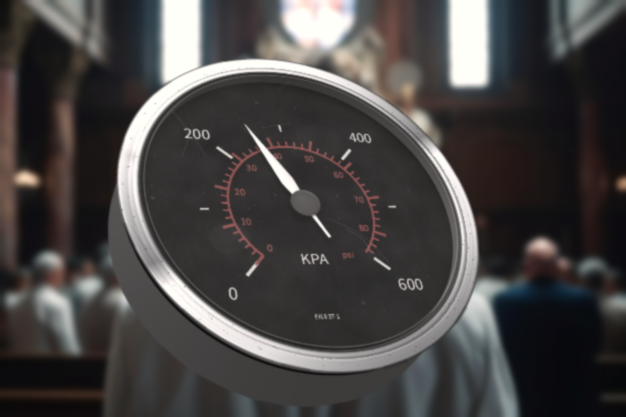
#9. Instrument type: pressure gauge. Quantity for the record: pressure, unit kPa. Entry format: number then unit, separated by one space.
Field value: 250 kPa
